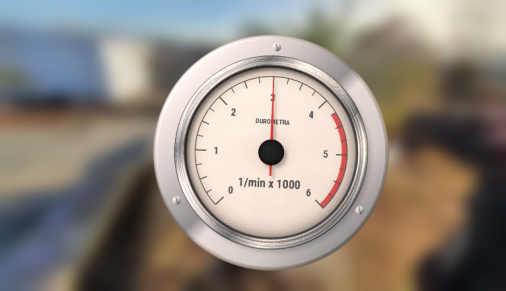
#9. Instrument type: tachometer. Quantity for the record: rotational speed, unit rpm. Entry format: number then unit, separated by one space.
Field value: 3000 rpm
